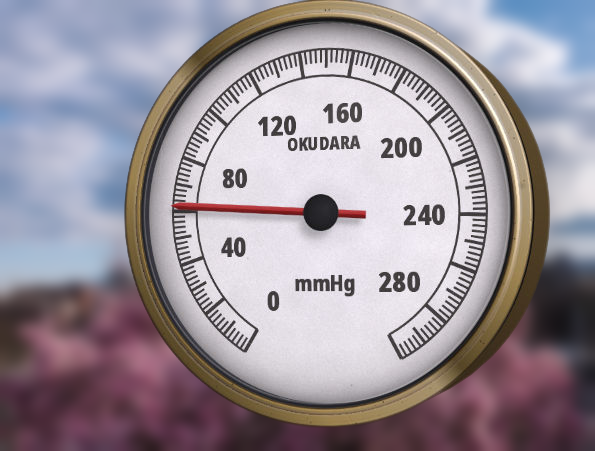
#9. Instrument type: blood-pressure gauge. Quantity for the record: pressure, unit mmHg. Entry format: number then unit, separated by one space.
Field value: 62 mmHg
